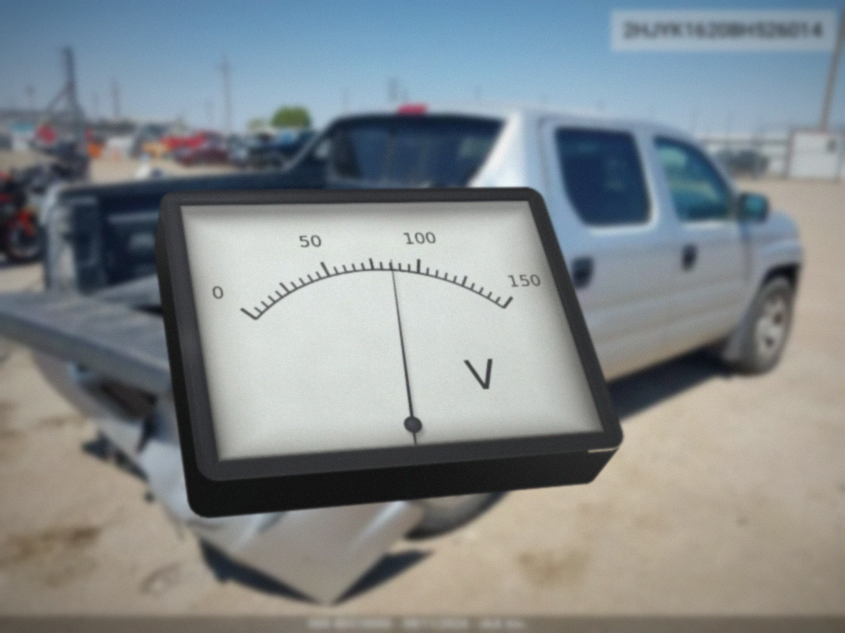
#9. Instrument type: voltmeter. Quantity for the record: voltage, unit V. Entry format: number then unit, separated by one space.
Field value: 85 V
